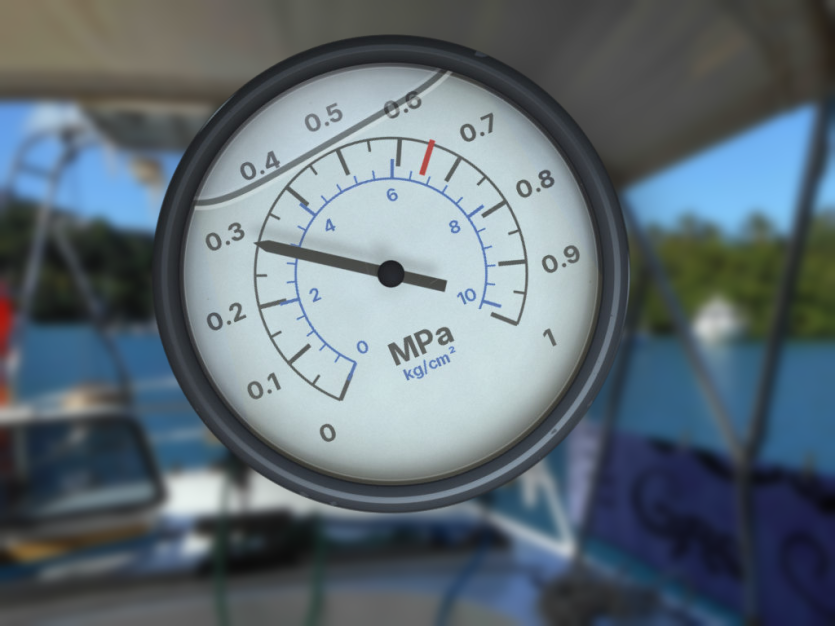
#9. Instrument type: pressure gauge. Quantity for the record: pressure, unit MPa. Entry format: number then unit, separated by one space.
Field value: 0.3 MPa
